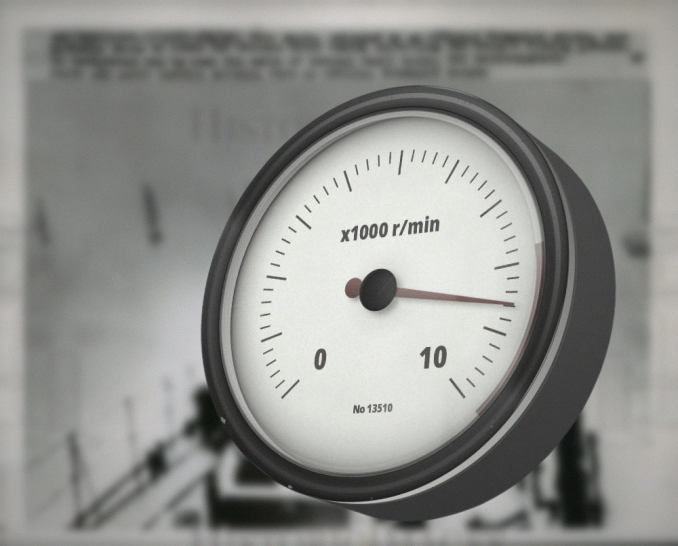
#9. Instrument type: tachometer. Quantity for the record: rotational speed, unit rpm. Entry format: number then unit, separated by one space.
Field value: 8600 rpm
